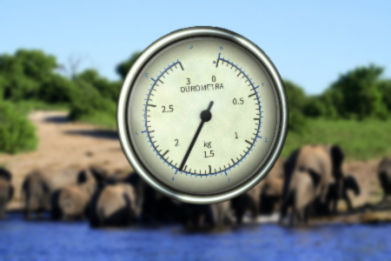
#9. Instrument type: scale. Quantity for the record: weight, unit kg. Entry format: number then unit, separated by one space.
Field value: 1.8 kg
